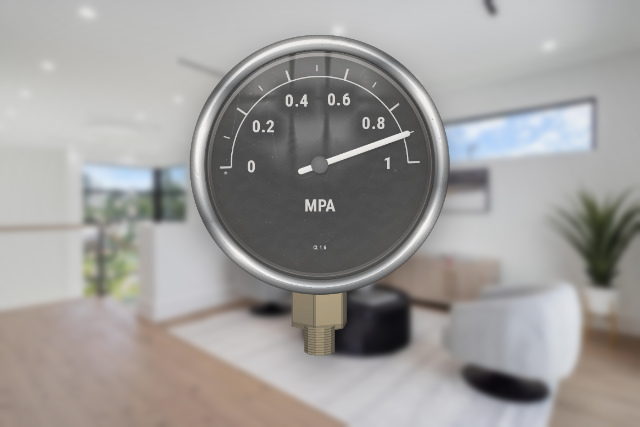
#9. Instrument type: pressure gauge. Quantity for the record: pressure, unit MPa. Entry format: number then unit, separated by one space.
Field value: 0.9 MPa
